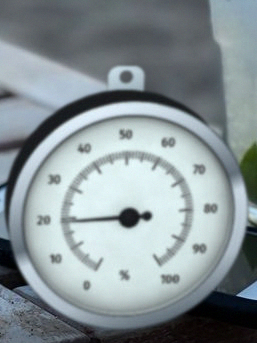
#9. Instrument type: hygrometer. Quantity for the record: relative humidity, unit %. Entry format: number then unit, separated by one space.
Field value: 20 %
